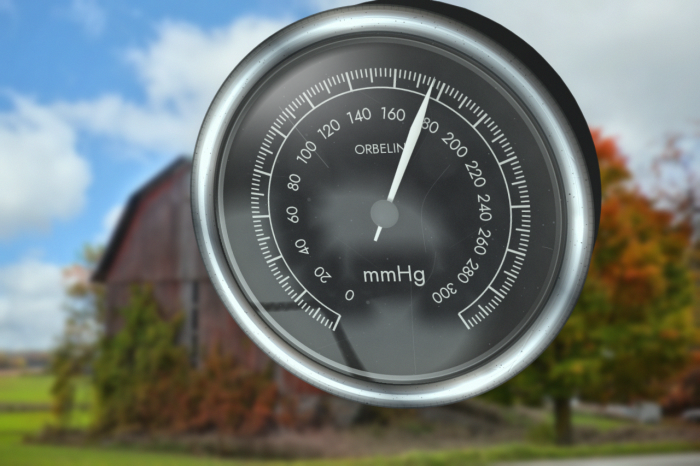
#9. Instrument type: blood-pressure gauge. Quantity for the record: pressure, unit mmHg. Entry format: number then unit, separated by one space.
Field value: 176 mmHg
